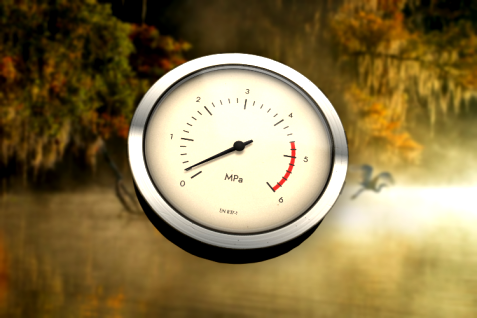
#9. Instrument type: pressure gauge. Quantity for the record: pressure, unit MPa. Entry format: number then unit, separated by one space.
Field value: 0.2 MPa
